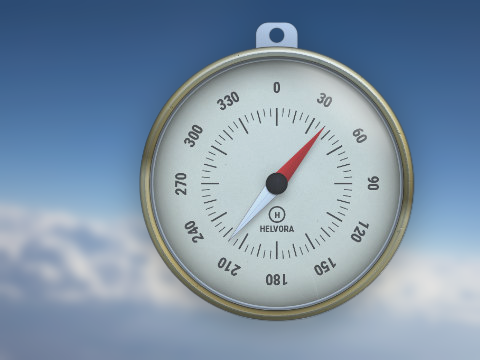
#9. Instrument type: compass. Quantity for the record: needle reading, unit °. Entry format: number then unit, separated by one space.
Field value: 40 °
